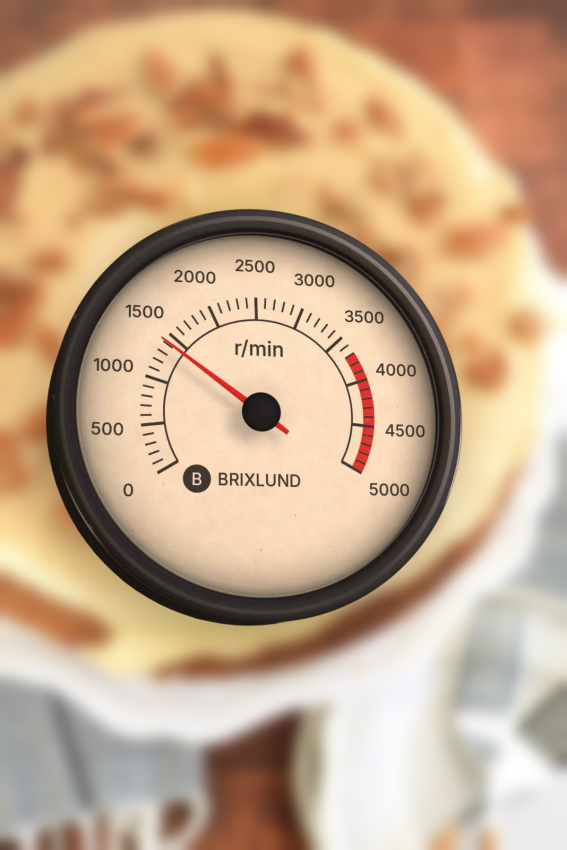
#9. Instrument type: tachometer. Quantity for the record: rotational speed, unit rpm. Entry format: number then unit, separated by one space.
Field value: 1400 rpm
